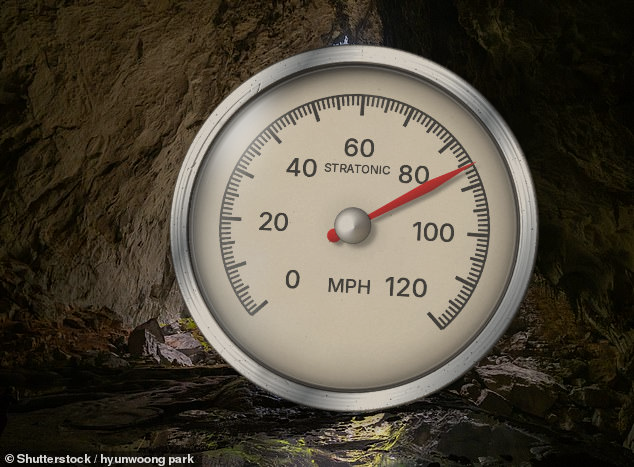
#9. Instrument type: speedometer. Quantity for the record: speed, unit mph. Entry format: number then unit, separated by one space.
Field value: 86 mph
